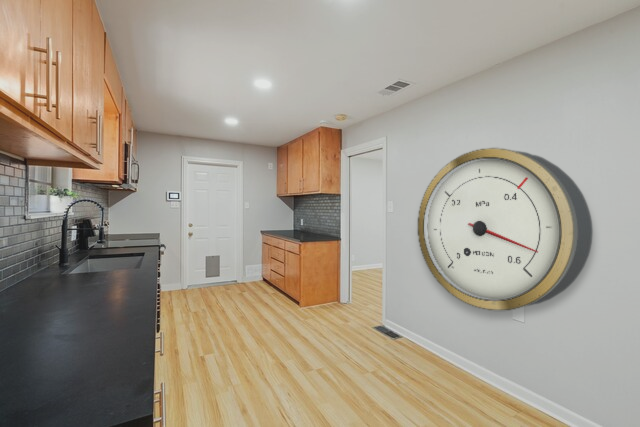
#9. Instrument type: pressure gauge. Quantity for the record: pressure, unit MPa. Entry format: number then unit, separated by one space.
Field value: 0.55 MPa
